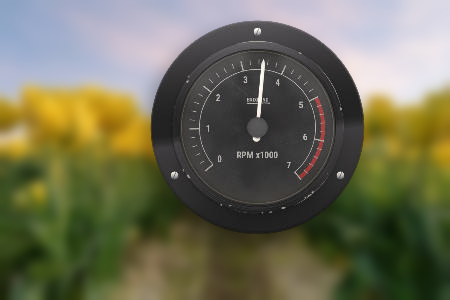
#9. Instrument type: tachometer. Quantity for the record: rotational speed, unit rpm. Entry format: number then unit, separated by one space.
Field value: 3500 rpm
